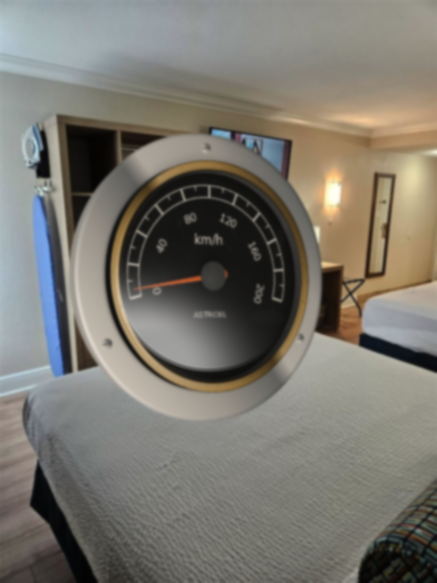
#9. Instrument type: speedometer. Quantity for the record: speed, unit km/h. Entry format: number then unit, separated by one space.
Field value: 5 km/h
